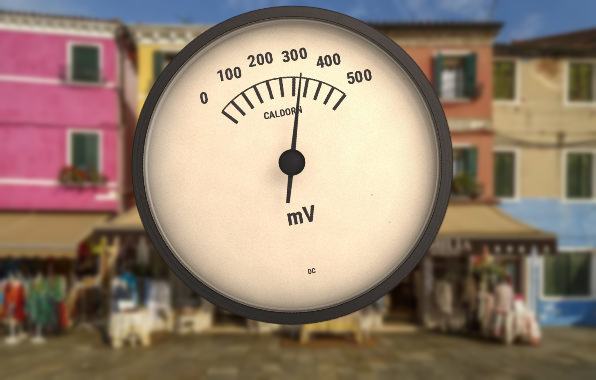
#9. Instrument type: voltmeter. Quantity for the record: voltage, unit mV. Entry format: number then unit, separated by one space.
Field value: 325 mV
